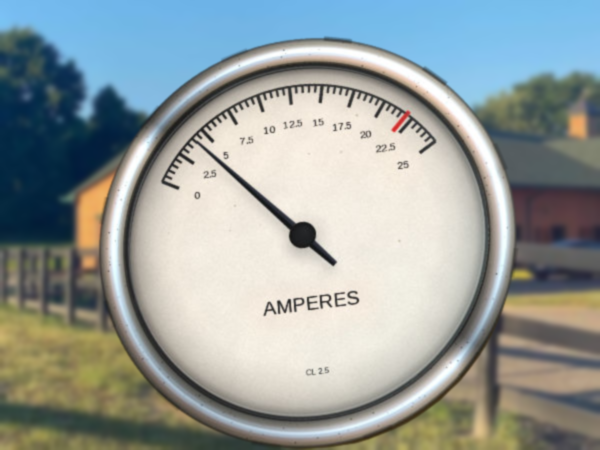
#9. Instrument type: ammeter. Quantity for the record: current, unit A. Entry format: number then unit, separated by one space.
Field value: 4 A
